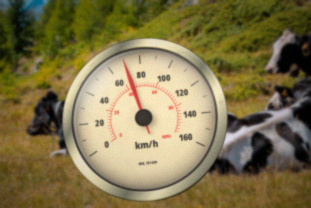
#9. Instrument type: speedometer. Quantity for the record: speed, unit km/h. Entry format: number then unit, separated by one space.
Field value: 70 km/h
